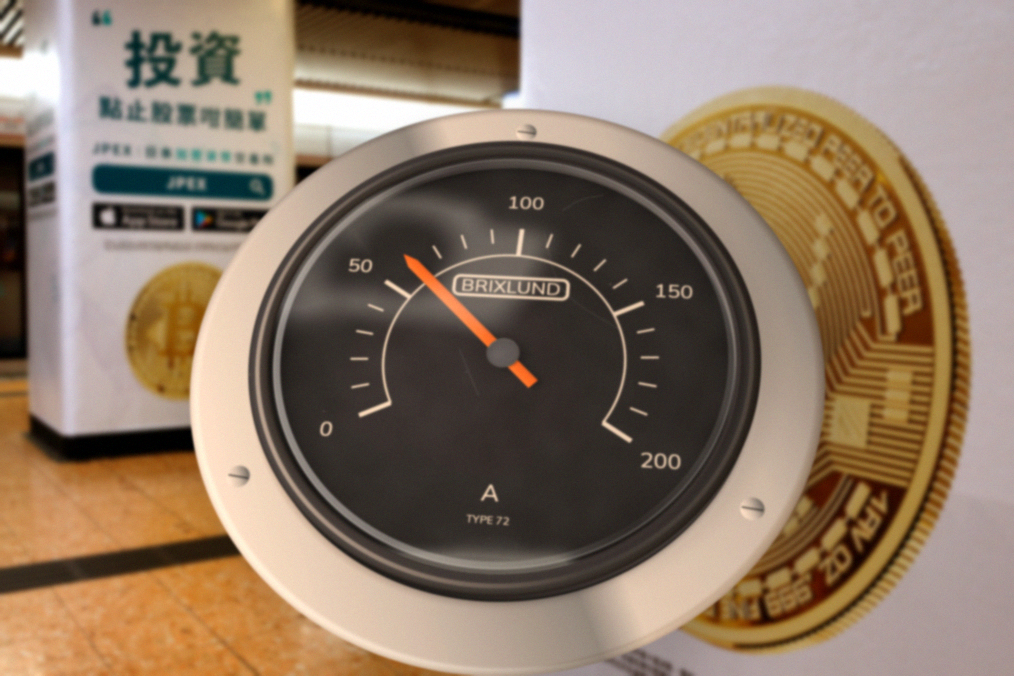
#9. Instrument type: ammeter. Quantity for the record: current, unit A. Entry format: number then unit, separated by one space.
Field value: 60 A
